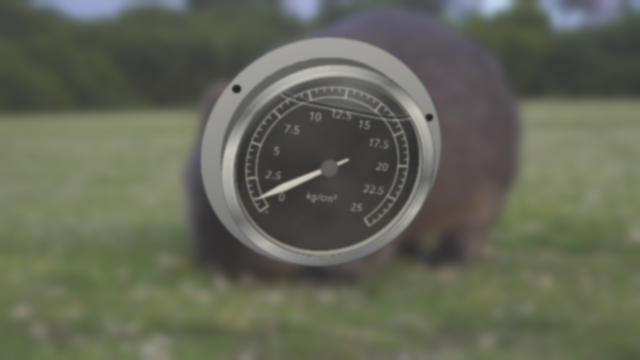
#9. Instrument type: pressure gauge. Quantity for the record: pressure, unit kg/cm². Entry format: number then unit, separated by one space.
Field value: 1 kg/cm²
